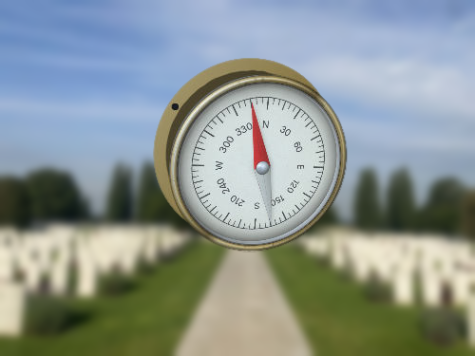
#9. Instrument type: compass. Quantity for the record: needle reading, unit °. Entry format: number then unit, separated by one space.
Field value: 345 °
